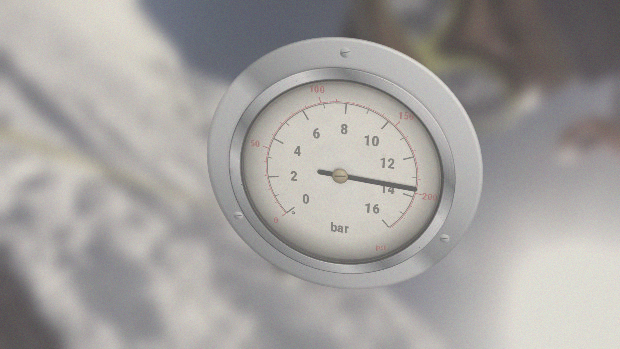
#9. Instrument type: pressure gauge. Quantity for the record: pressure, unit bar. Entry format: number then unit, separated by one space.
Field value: 13.5 bar
